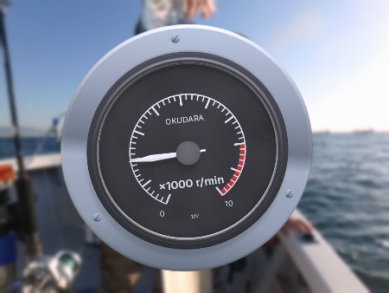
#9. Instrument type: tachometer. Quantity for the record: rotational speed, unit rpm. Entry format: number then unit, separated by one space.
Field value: 2000 rpm
